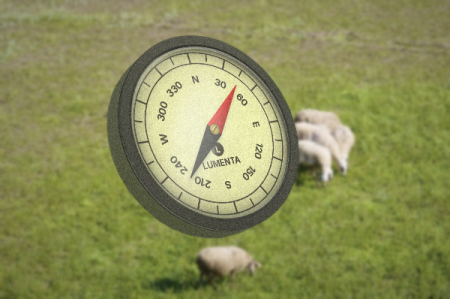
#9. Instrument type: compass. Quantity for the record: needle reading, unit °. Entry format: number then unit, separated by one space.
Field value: 45 °
